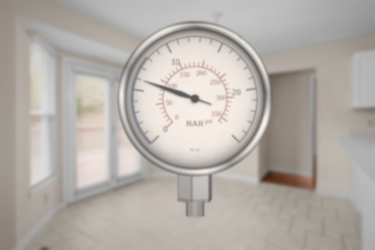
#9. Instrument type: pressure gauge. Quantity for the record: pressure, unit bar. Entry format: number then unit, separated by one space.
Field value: 6 bar
